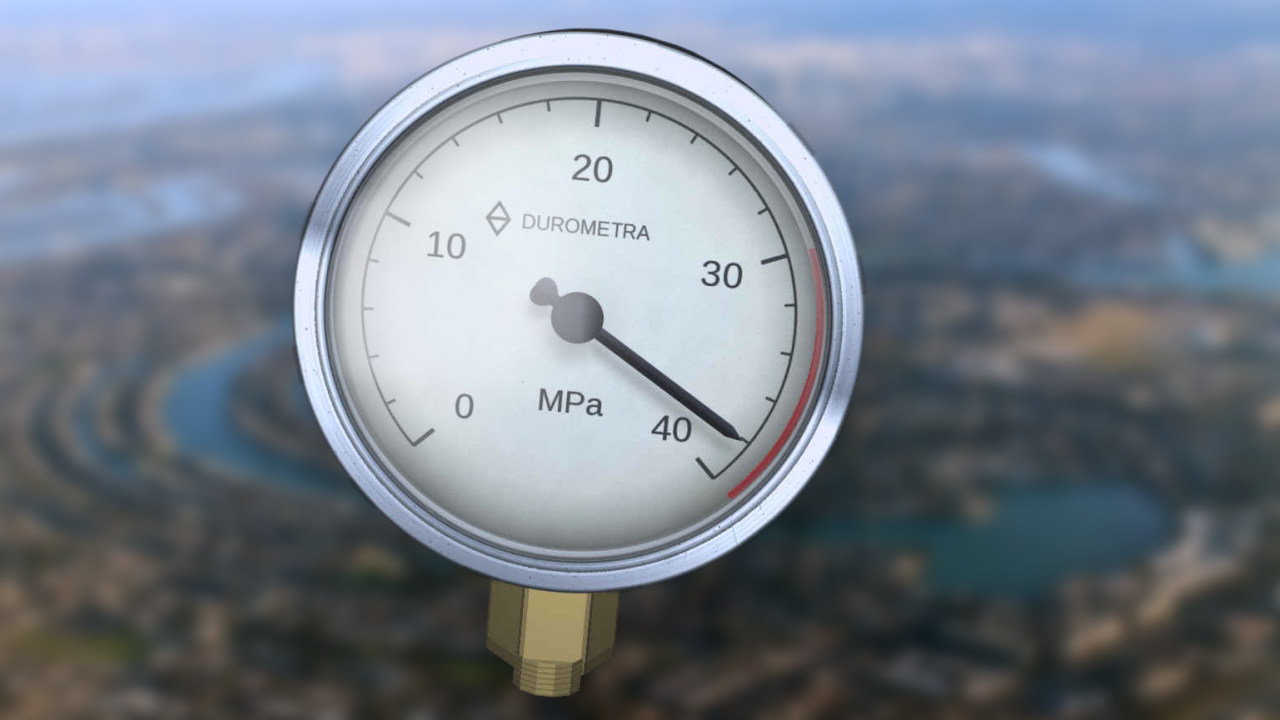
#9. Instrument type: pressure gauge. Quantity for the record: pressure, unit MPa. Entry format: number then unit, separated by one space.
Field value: 38 MPa
